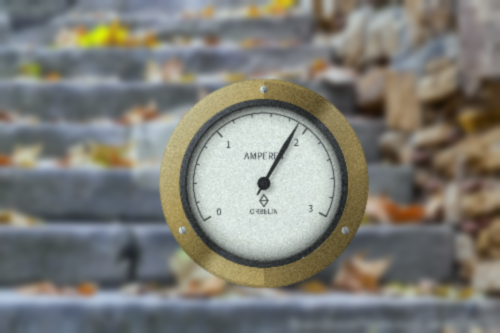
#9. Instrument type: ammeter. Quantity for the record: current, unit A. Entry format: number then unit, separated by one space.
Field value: 1.9 A
